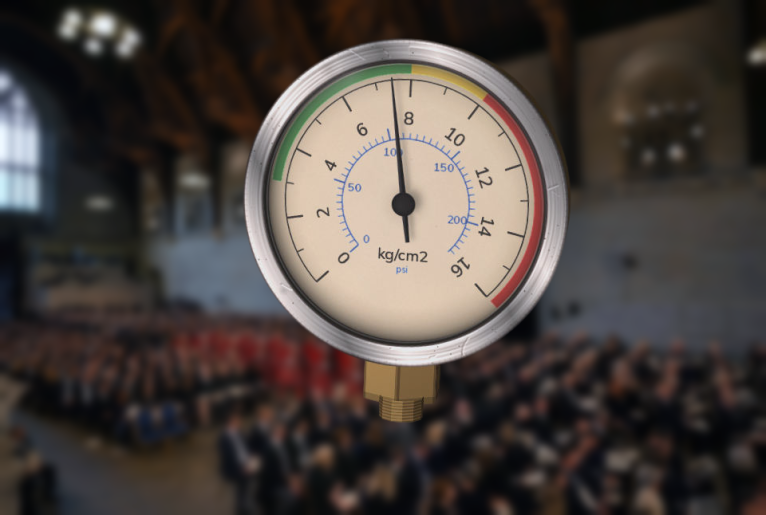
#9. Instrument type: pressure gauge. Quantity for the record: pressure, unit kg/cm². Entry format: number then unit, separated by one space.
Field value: 7.5 kg/cm²
